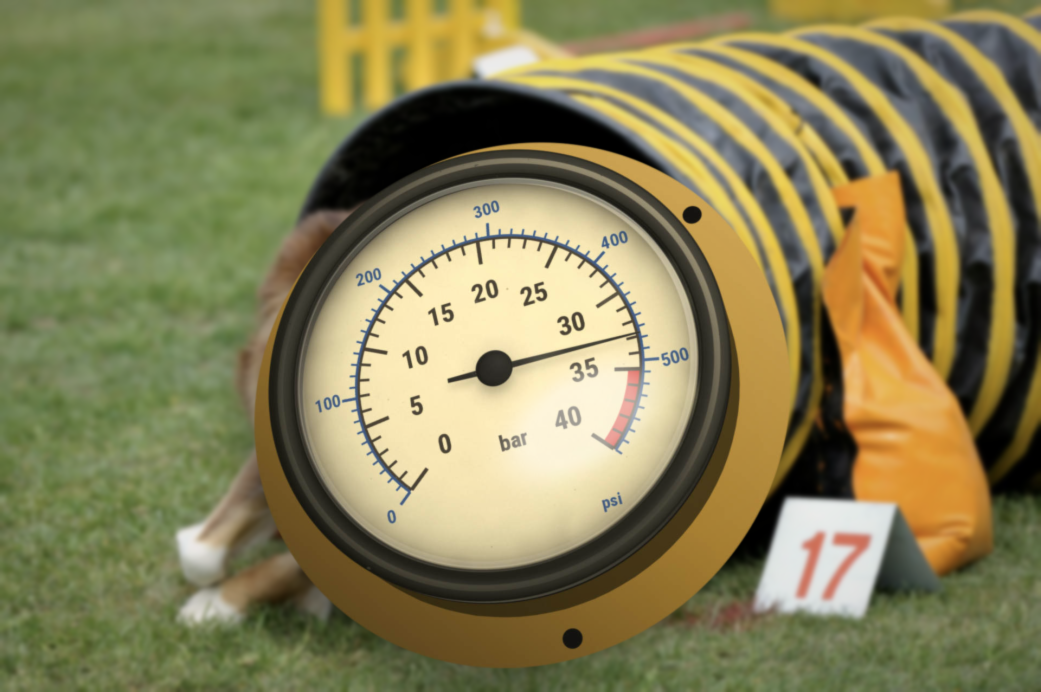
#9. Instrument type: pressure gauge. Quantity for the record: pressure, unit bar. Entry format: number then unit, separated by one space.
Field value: 33 bar
